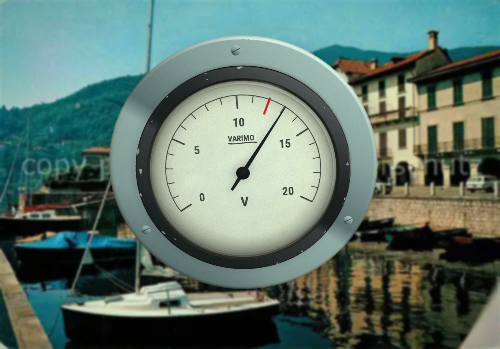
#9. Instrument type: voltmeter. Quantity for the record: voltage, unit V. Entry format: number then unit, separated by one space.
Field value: 13 V
